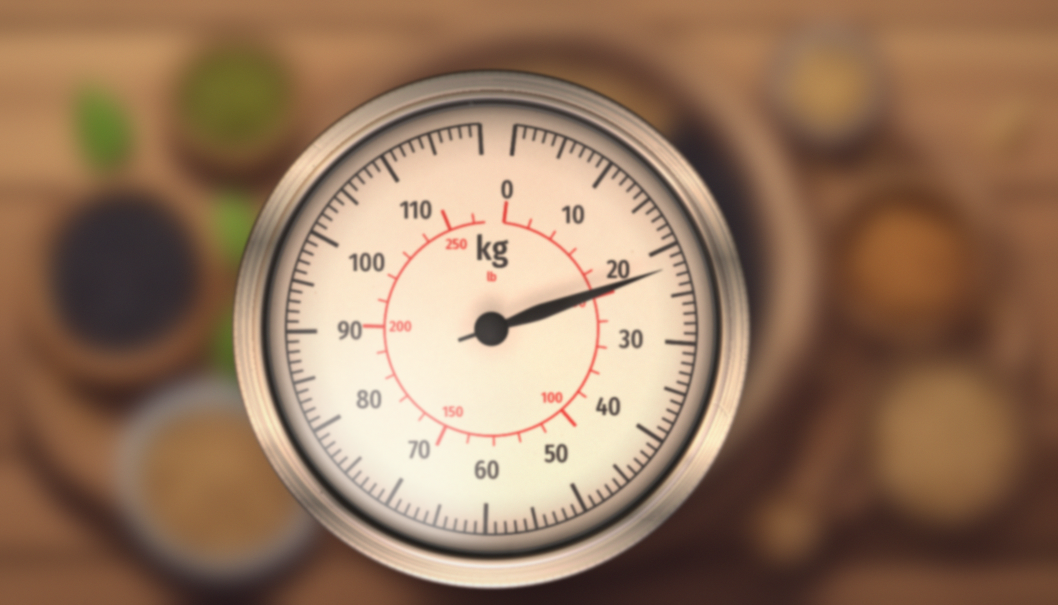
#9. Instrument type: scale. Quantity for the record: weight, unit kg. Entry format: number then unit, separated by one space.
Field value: 22 kg
